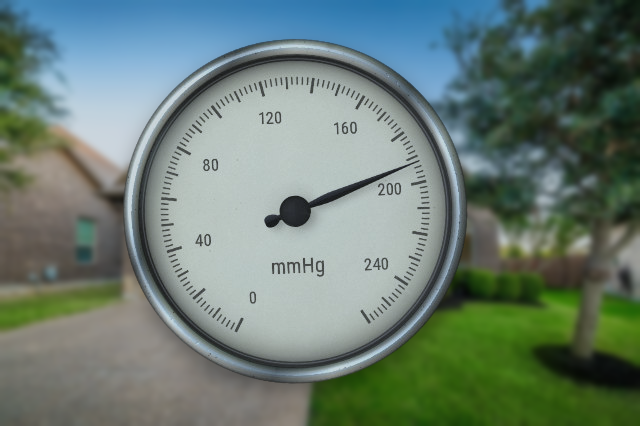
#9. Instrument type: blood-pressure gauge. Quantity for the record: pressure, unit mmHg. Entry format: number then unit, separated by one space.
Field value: 192 mmHg
